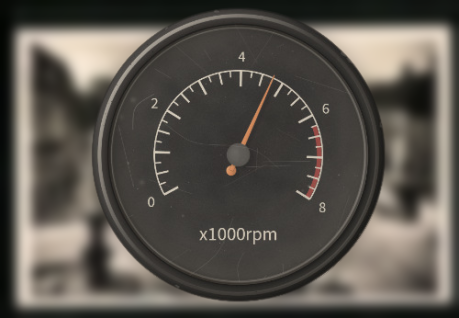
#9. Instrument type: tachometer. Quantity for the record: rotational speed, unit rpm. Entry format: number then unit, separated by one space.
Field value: 4750 rpm
